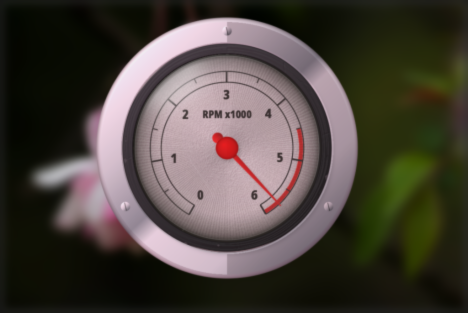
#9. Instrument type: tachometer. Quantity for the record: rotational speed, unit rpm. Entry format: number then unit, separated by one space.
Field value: 5750 rpm
